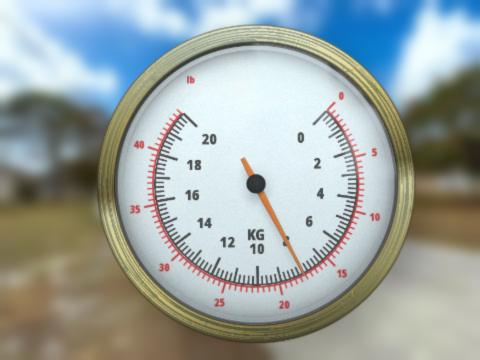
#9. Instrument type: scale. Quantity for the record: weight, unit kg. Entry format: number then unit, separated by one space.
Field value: 8 kg
